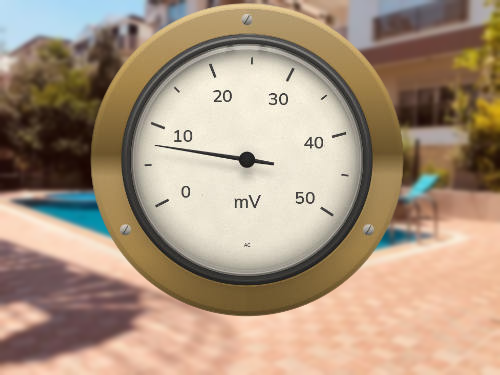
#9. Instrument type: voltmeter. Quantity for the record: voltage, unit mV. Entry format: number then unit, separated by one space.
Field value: 7.5 mV
